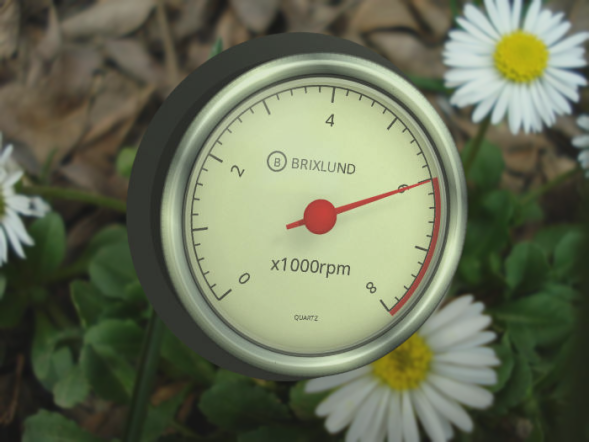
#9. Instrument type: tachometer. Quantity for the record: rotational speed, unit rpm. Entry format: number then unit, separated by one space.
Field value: 6000 rpm
